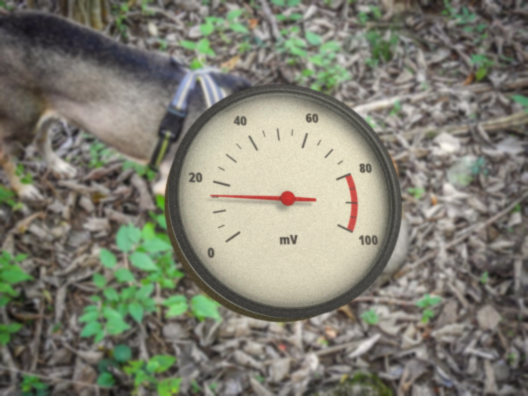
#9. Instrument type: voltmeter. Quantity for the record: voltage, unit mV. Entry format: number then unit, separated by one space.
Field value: 15 mV
